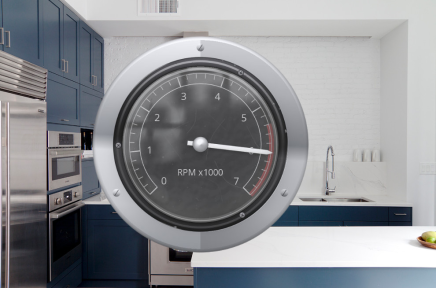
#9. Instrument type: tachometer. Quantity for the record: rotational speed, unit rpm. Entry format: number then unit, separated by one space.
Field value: 6000 rpm
